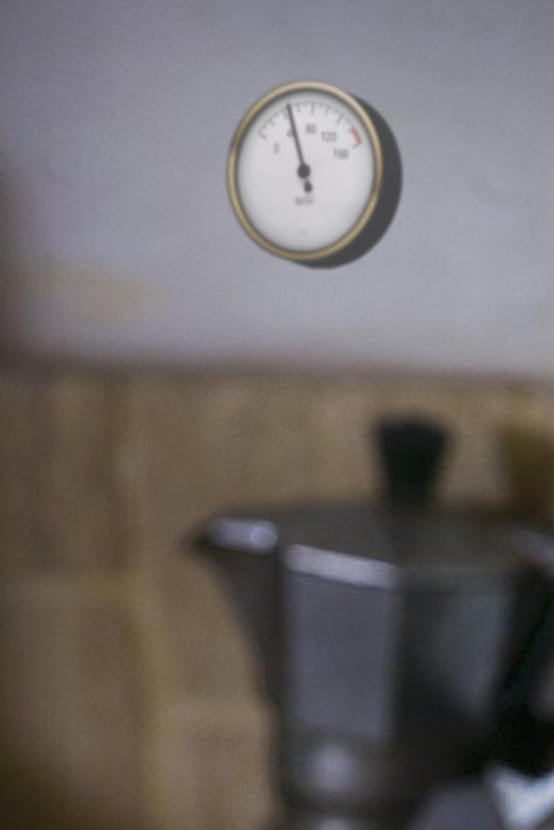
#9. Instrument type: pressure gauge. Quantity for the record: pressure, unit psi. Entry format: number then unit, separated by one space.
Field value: 50 psi
